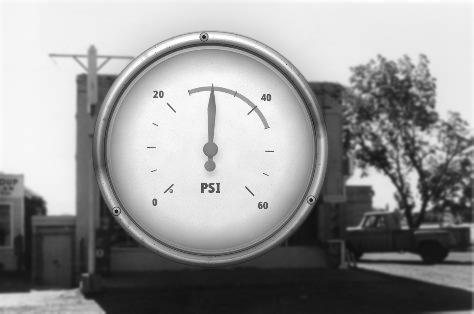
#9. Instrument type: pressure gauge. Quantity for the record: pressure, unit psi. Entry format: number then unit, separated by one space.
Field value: 30 psi
